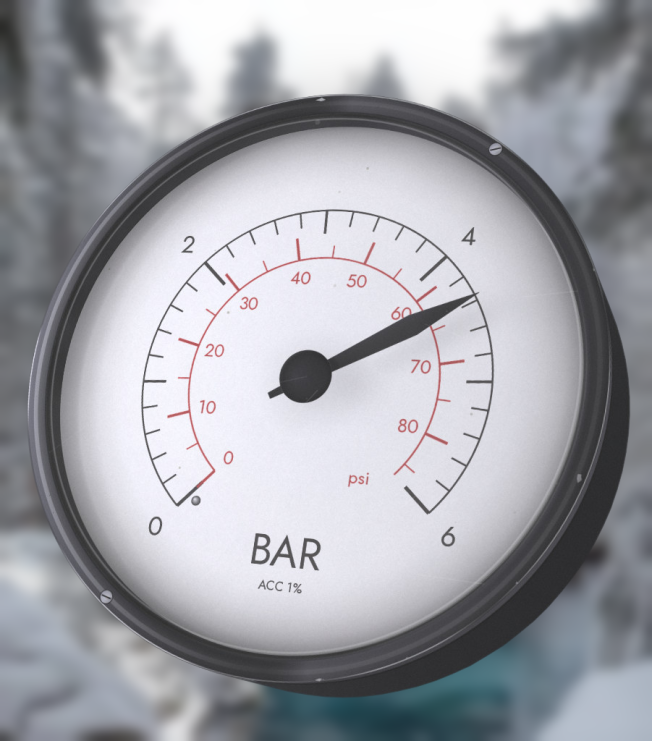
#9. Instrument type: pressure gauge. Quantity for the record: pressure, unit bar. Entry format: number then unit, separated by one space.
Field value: 4.4 bar
